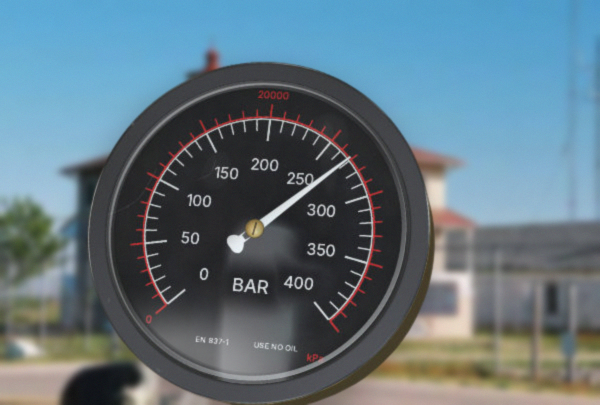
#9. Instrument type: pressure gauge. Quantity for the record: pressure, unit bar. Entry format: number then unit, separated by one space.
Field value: 270 bar
